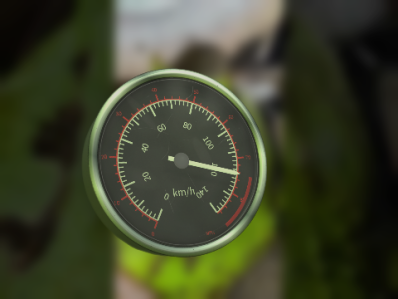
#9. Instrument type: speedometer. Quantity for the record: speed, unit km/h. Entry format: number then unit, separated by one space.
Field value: 120 km/h
